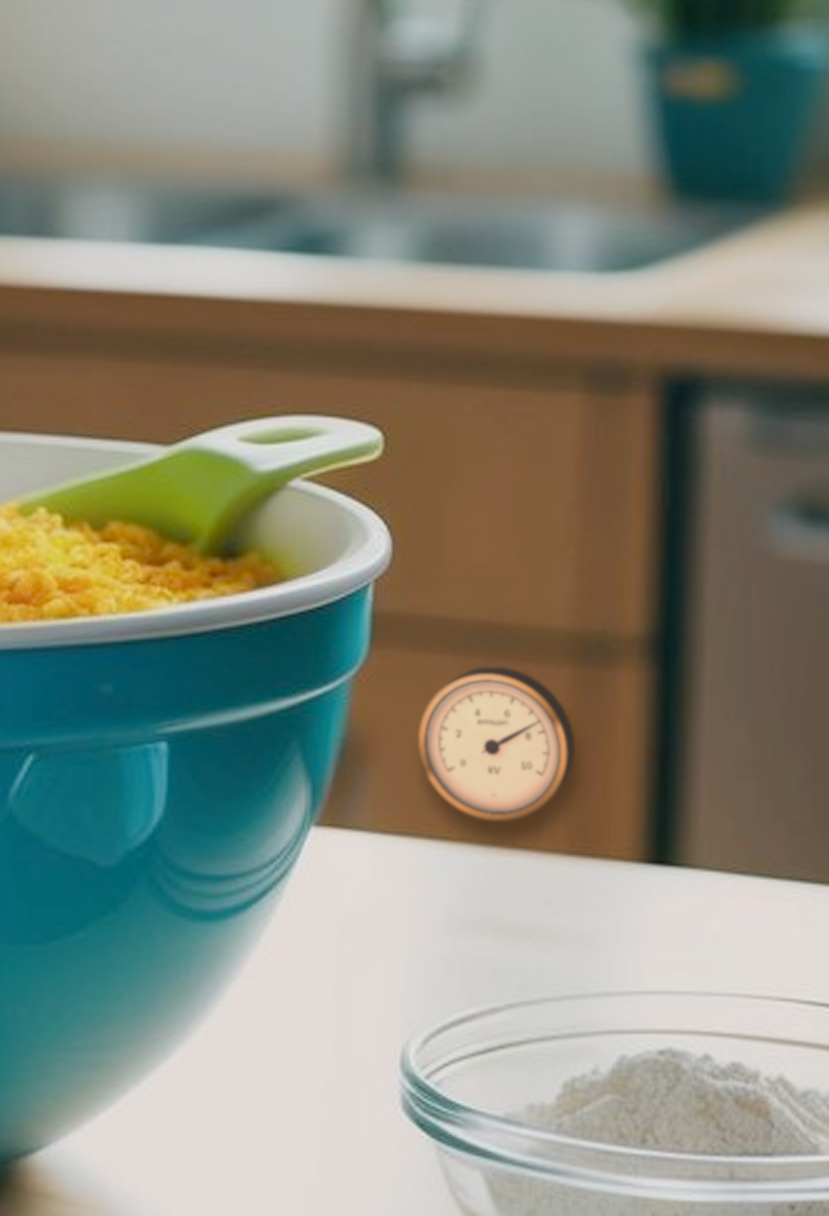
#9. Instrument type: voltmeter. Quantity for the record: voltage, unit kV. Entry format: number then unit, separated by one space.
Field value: 7.5 kV
